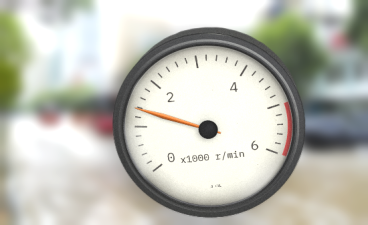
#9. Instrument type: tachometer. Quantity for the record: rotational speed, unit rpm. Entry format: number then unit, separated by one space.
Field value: 1400 rpm
